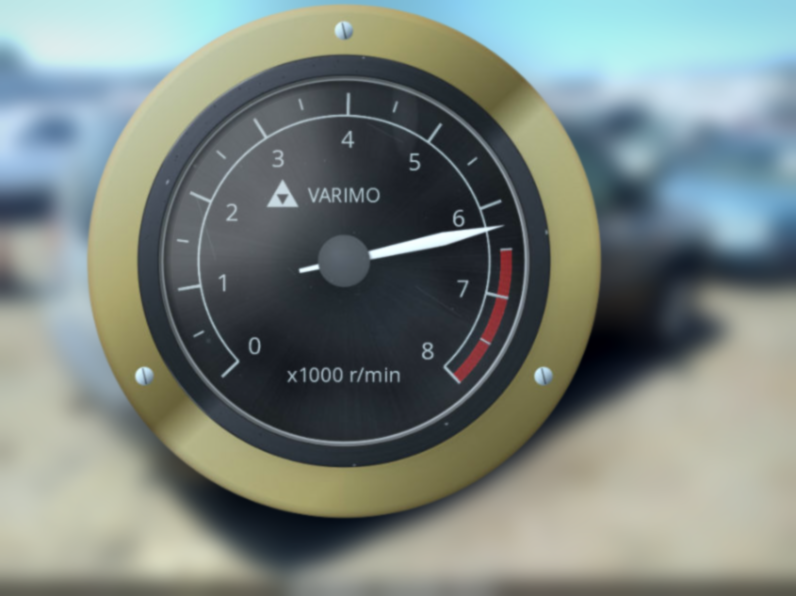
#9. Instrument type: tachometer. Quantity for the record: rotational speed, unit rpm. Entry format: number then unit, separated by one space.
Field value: 6250 rpm
